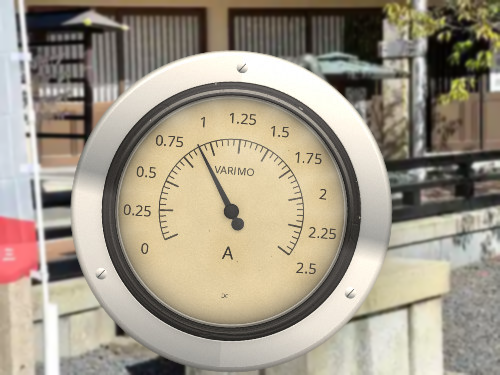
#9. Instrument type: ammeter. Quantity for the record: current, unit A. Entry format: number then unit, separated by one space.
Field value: 0.9 A
